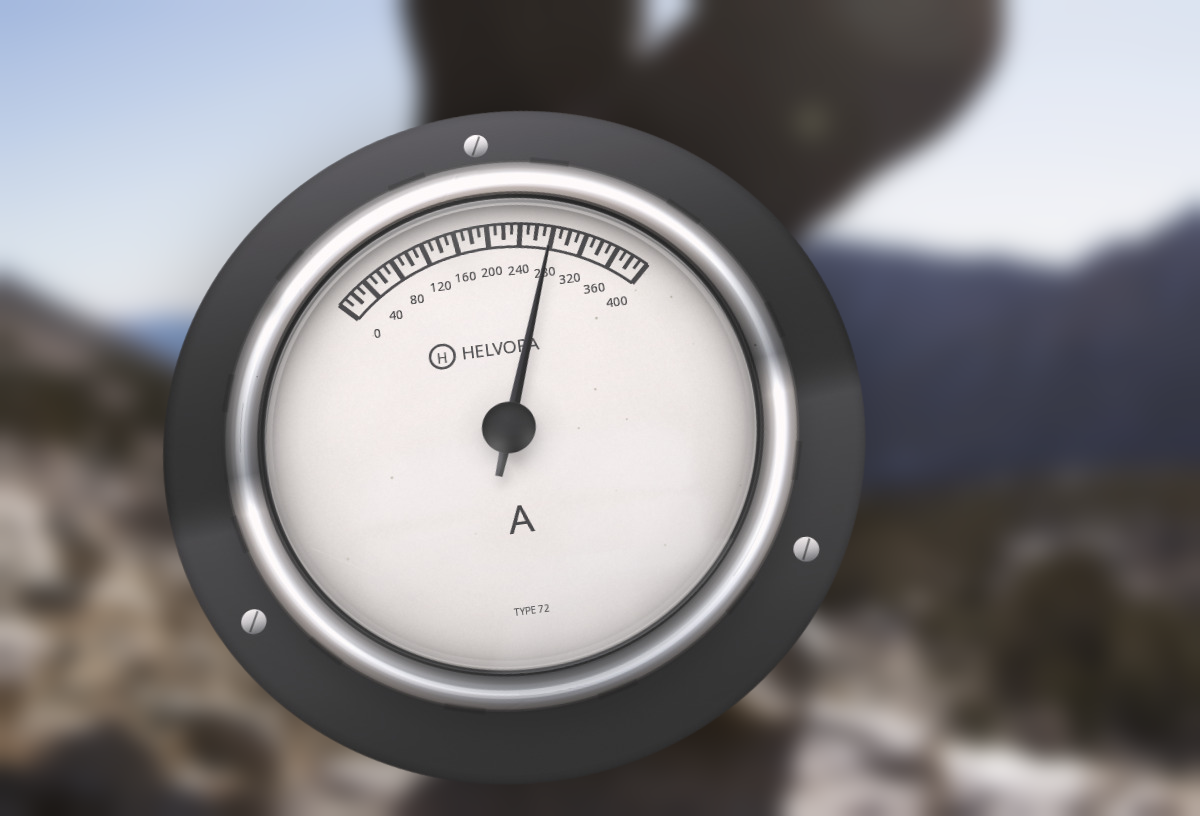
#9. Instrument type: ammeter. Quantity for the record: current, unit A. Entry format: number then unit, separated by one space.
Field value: 280 A
